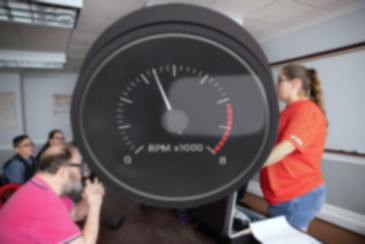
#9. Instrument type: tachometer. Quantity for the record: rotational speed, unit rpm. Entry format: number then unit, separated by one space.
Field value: 3400 rpm
